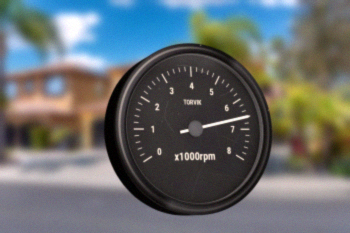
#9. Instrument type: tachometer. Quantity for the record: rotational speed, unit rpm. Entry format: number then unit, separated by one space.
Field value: 6600 rpm
